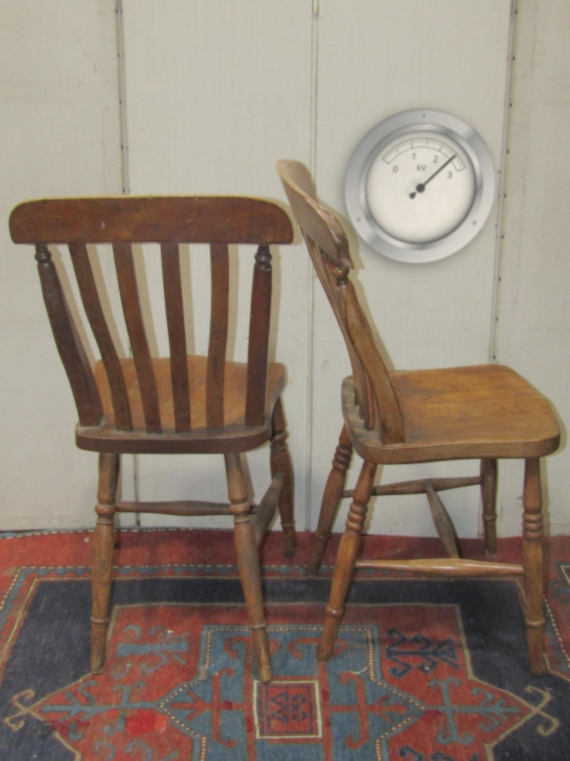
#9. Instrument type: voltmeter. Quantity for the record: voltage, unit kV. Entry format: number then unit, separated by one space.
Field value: 2.5 kV
